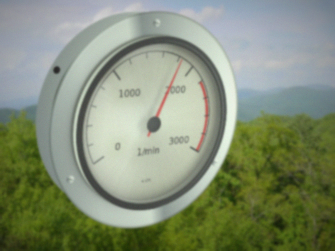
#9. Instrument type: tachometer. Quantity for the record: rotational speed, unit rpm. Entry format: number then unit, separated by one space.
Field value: 1800 rpm
